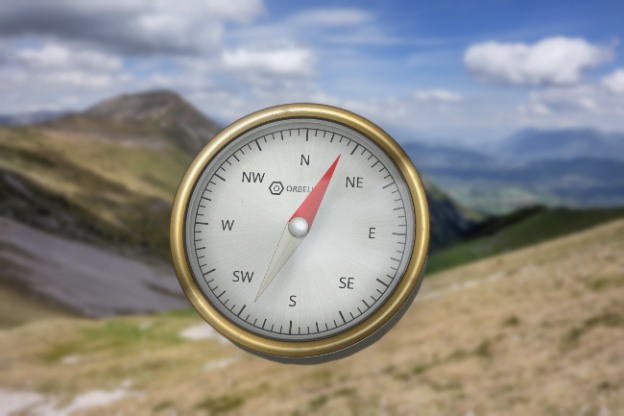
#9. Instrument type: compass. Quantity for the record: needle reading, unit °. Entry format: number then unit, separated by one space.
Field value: 25 °
